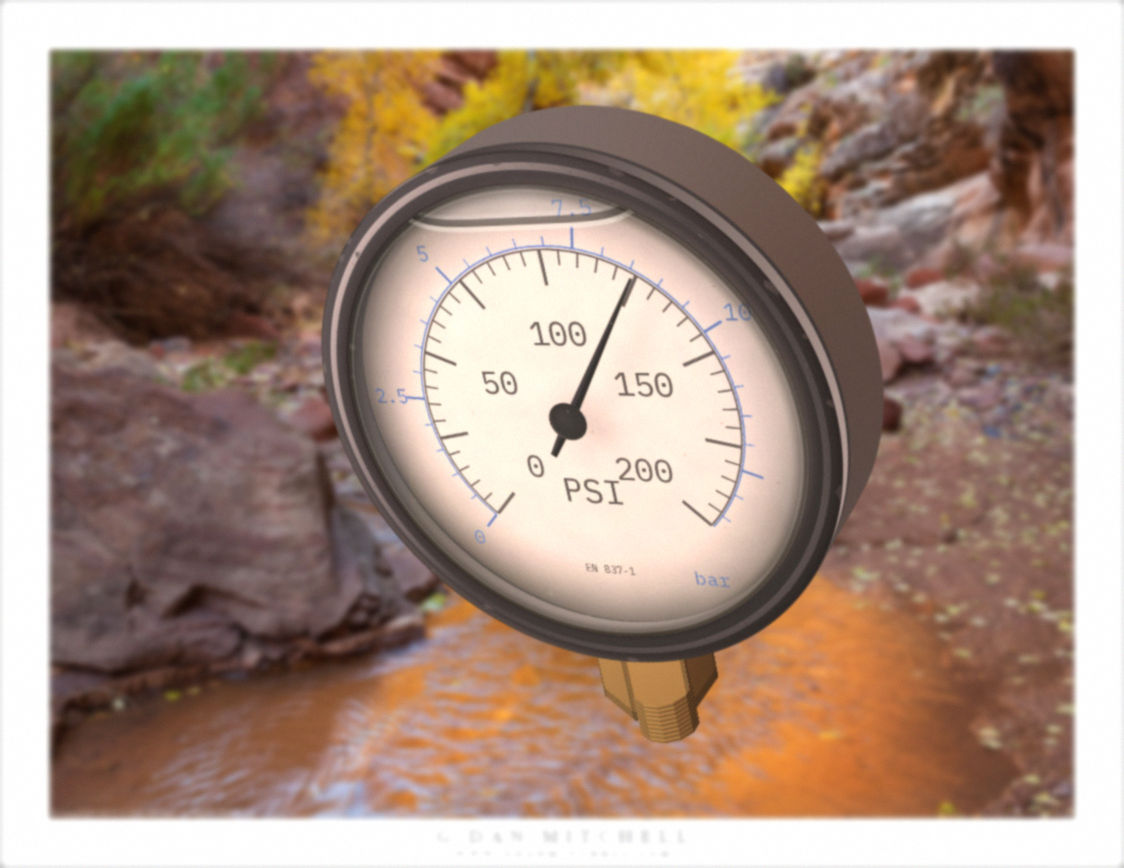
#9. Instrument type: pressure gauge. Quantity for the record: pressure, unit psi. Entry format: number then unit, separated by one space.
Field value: 125 psi
